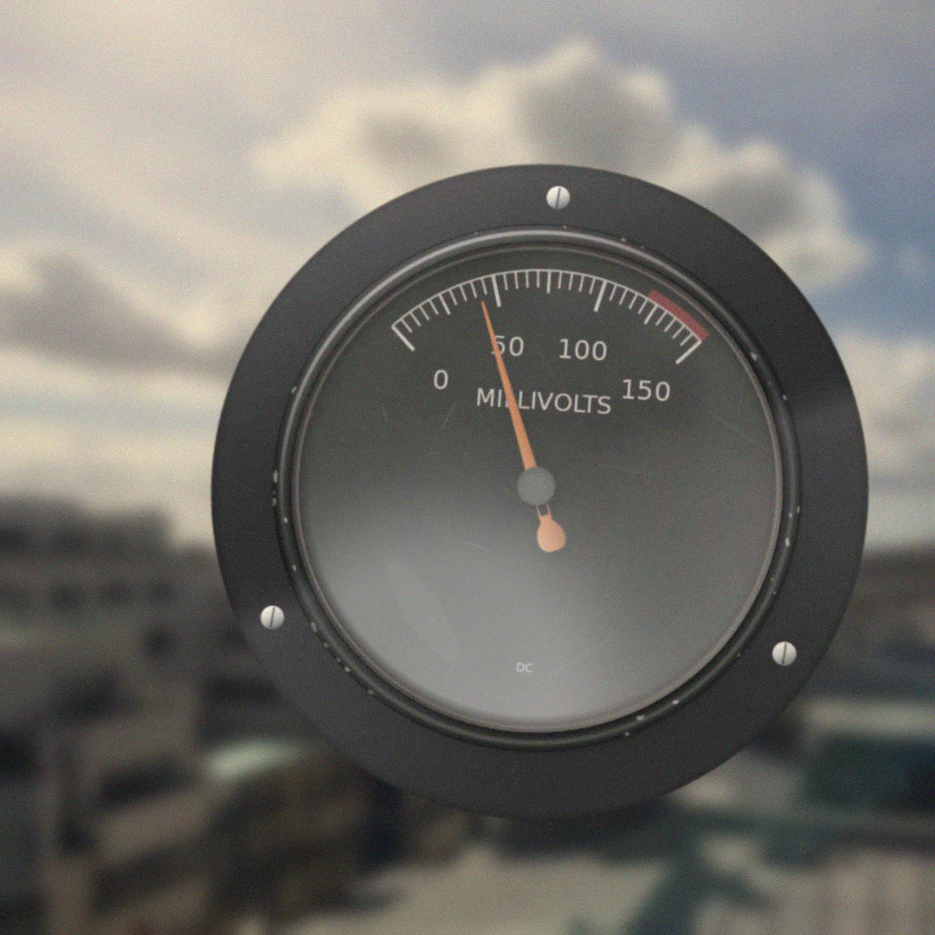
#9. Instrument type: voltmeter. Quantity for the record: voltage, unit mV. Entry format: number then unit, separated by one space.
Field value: 42.5 mV
